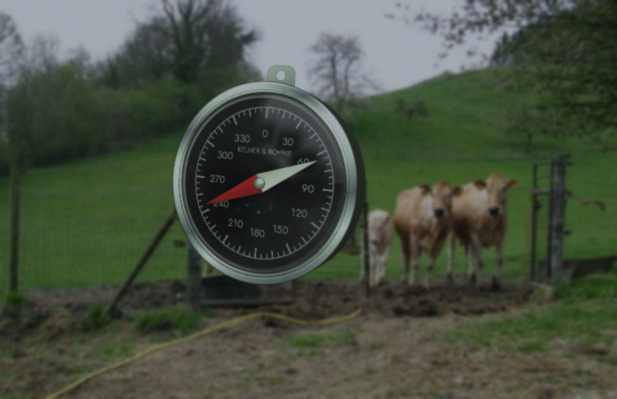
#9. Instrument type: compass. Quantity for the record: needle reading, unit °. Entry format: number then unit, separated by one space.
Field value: 245 °
